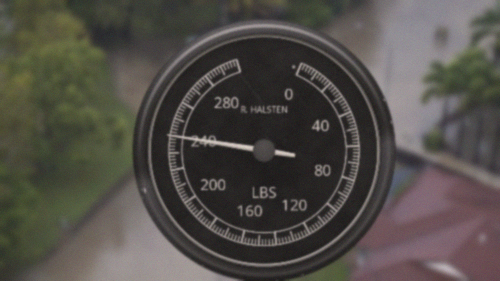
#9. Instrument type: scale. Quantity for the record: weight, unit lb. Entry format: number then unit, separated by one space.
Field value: 240 lb
